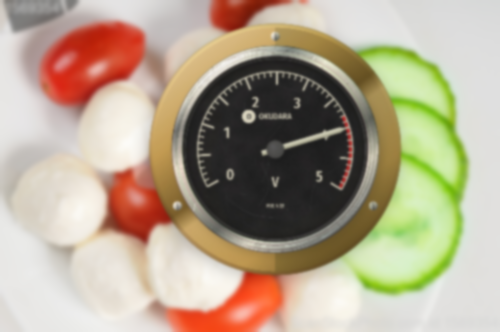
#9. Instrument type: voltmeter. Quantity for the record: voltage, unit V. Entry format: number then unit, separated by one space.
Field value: 4 V
